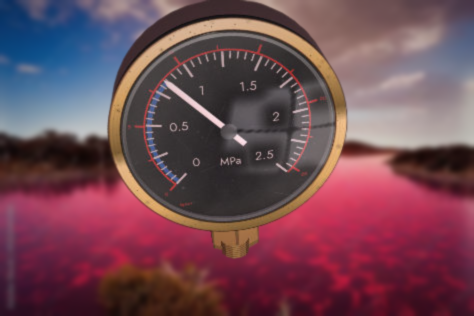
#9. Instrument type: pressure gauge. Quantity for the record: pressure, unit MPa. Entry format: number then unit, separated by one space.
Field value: 0.85 MPa
